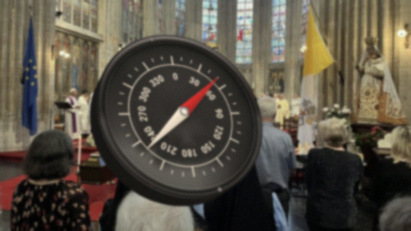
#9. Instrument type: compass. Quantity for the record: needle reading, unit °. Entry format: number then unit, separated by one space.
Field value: 50 °
